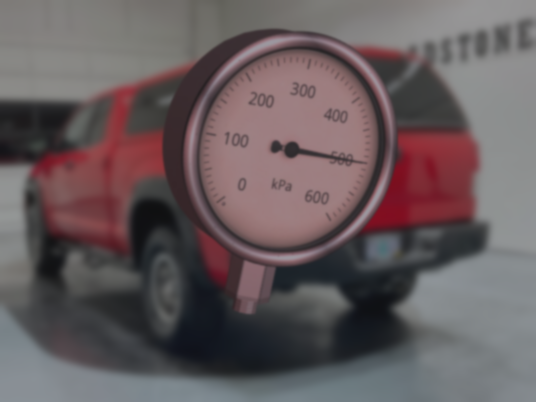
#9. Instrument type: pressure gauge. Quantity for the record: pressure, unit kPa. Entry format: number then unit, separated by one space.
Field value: 500 kPa
